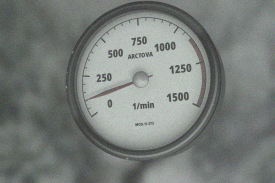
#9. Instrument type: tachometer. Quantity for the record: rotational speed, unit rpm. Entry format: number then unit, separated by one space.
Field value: 100 rpm
